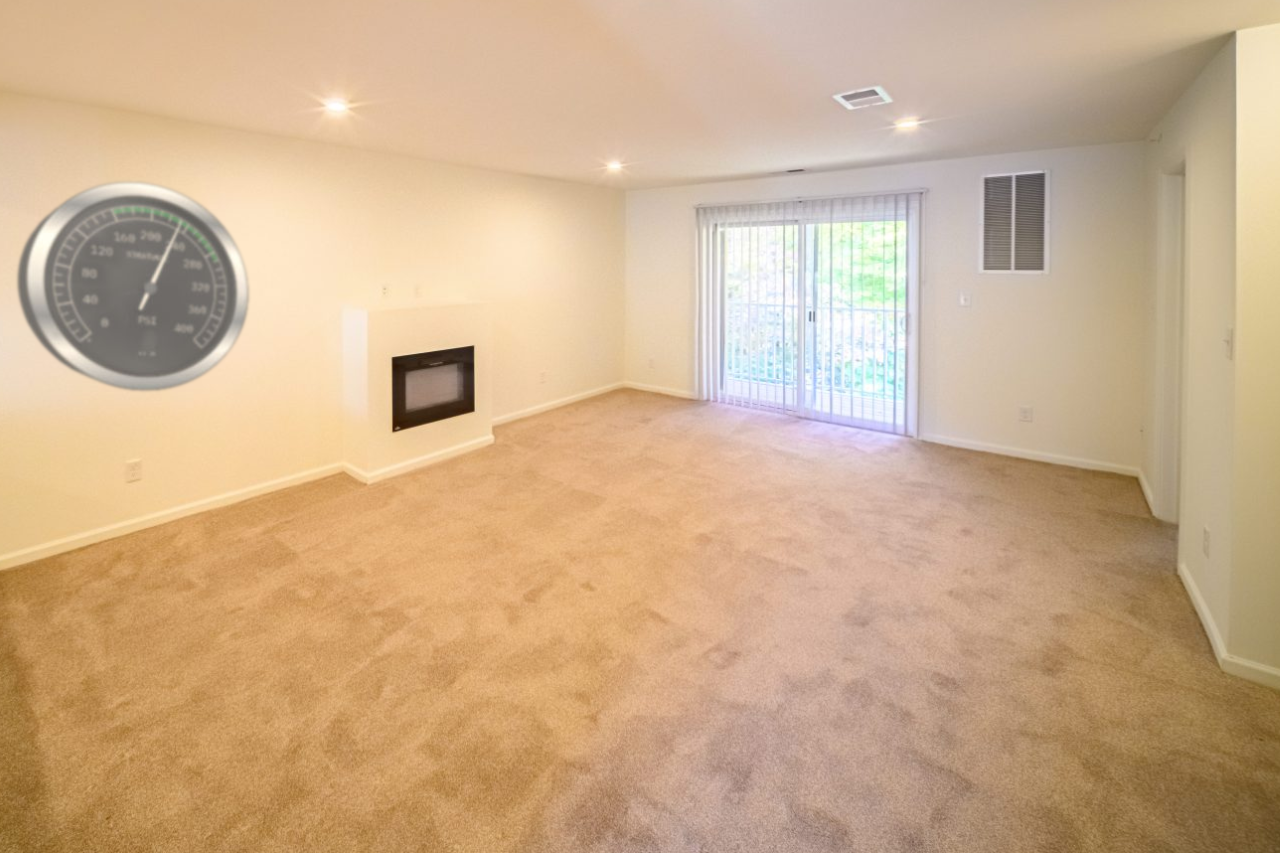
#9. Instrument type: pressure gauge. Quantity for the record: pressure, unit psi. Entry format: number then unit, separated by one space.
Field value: 230 psi
